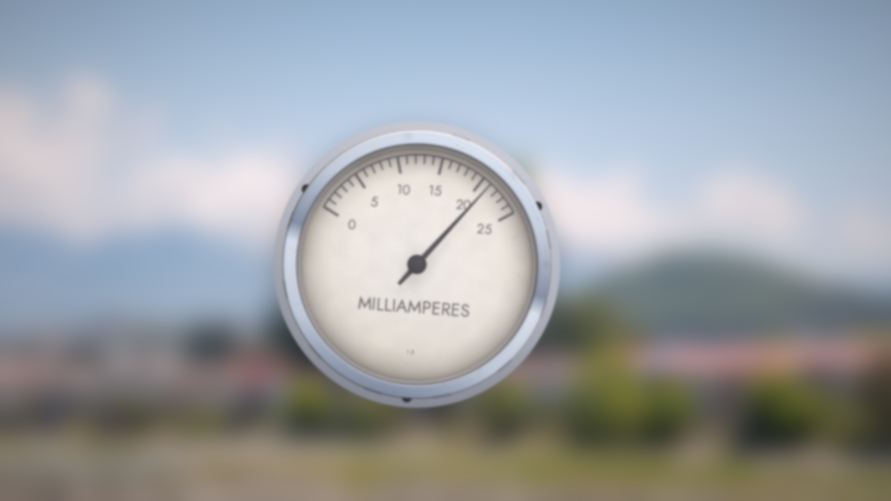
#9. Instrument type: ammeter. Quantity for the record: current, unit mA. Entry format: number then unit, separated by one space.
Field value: 21 mA
